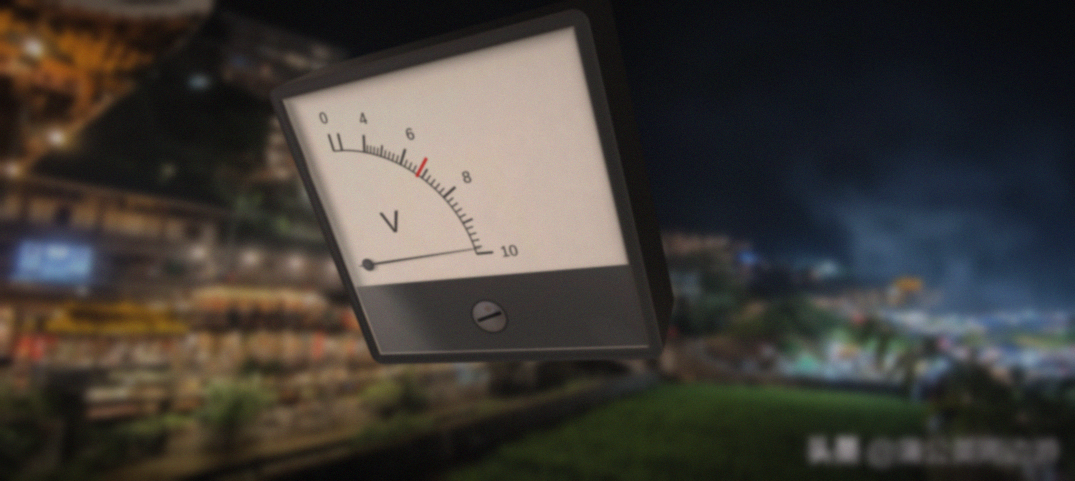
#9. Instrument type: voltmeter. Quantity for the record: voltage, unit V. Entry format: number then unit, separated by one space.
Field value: 9.8 V
